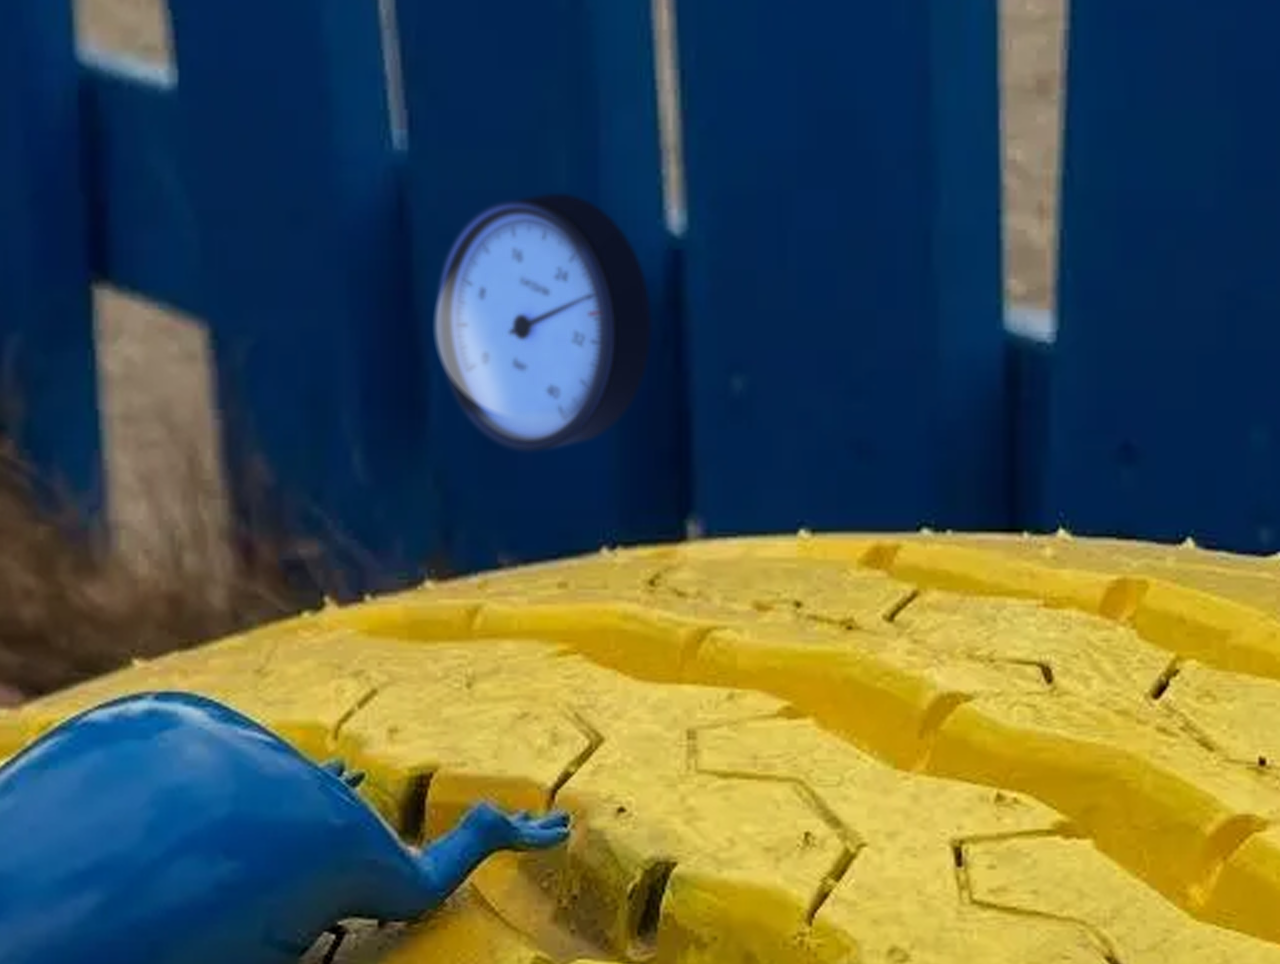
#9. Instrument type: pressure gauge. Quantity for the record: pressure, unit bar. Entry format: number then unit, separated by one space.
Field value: 28 bar
